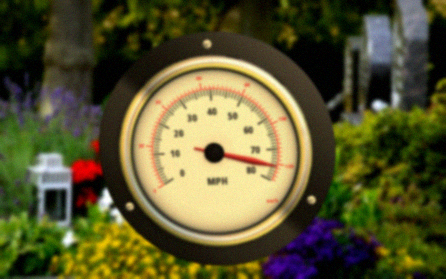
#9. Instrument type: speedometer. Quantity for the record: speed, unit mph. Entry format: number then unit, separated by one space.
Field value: 75 mph
